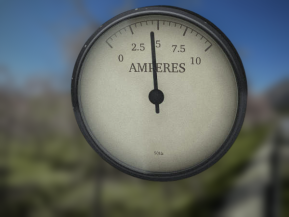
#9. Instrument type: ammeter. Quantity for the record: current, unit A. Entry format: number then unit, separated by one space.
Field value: 4.5 A
